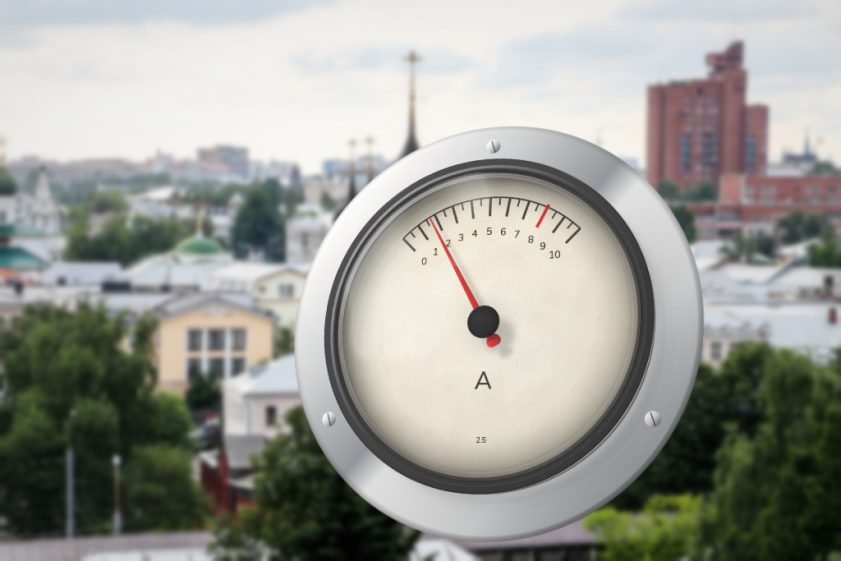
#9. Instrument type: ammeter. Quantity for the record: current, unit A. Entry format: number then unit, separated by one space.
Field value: 1.75 A
